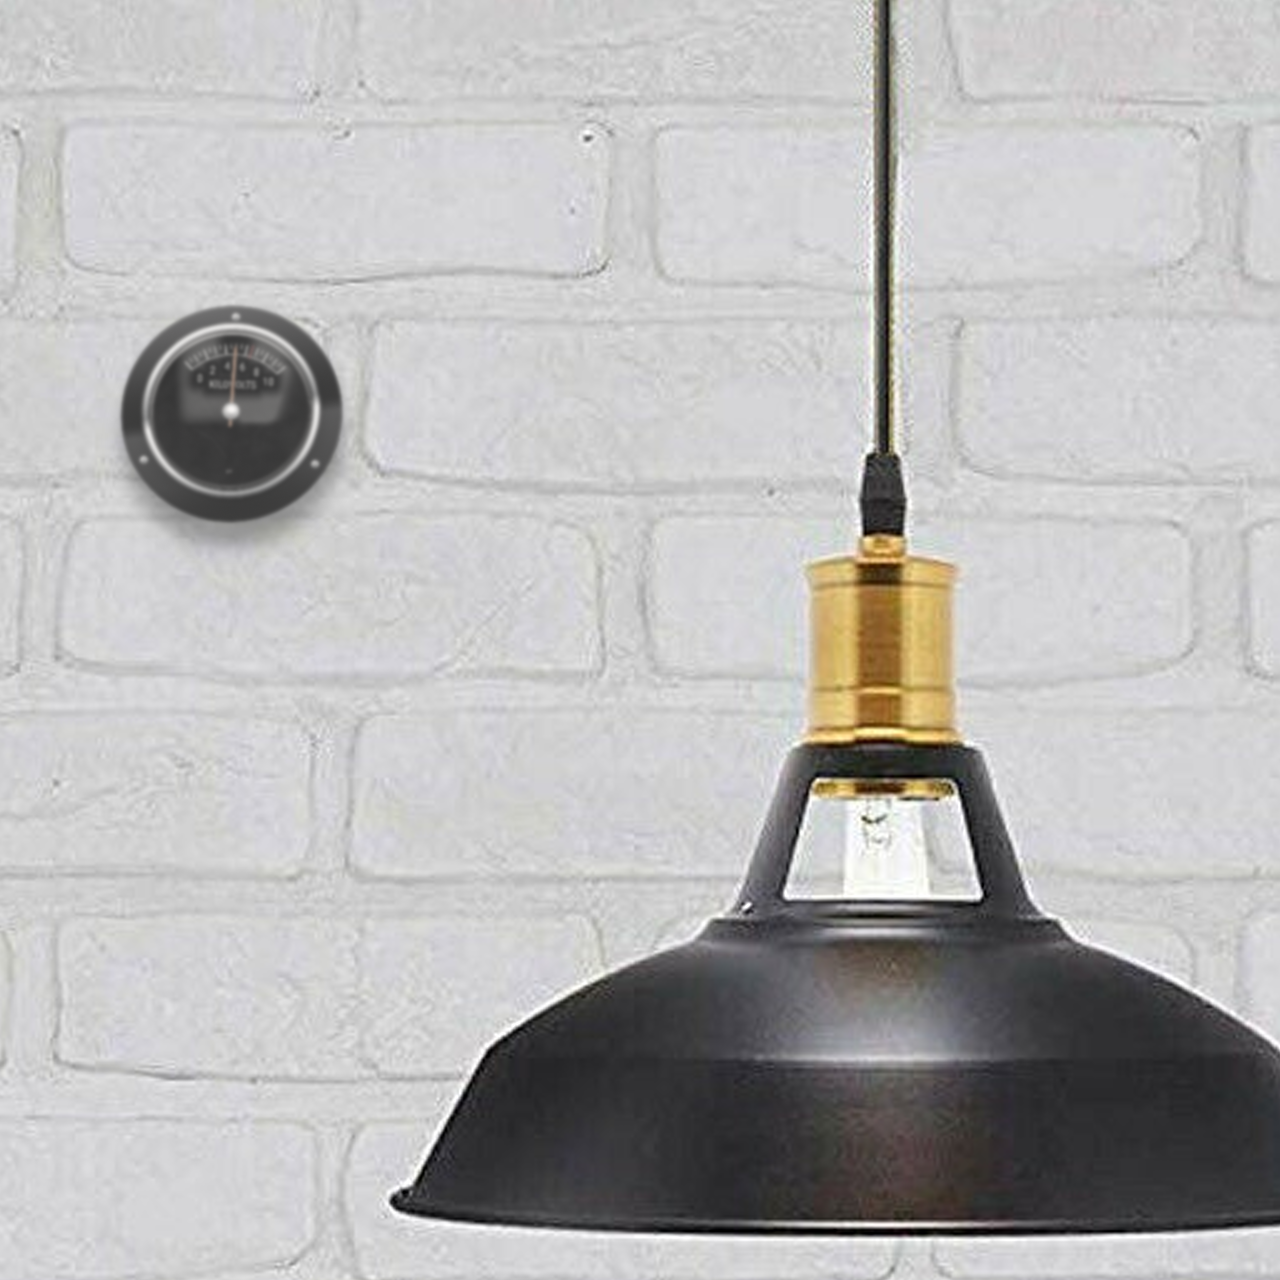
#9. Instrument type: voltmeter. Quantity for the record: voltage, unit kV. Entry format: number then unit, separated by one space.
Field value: 5 kV
